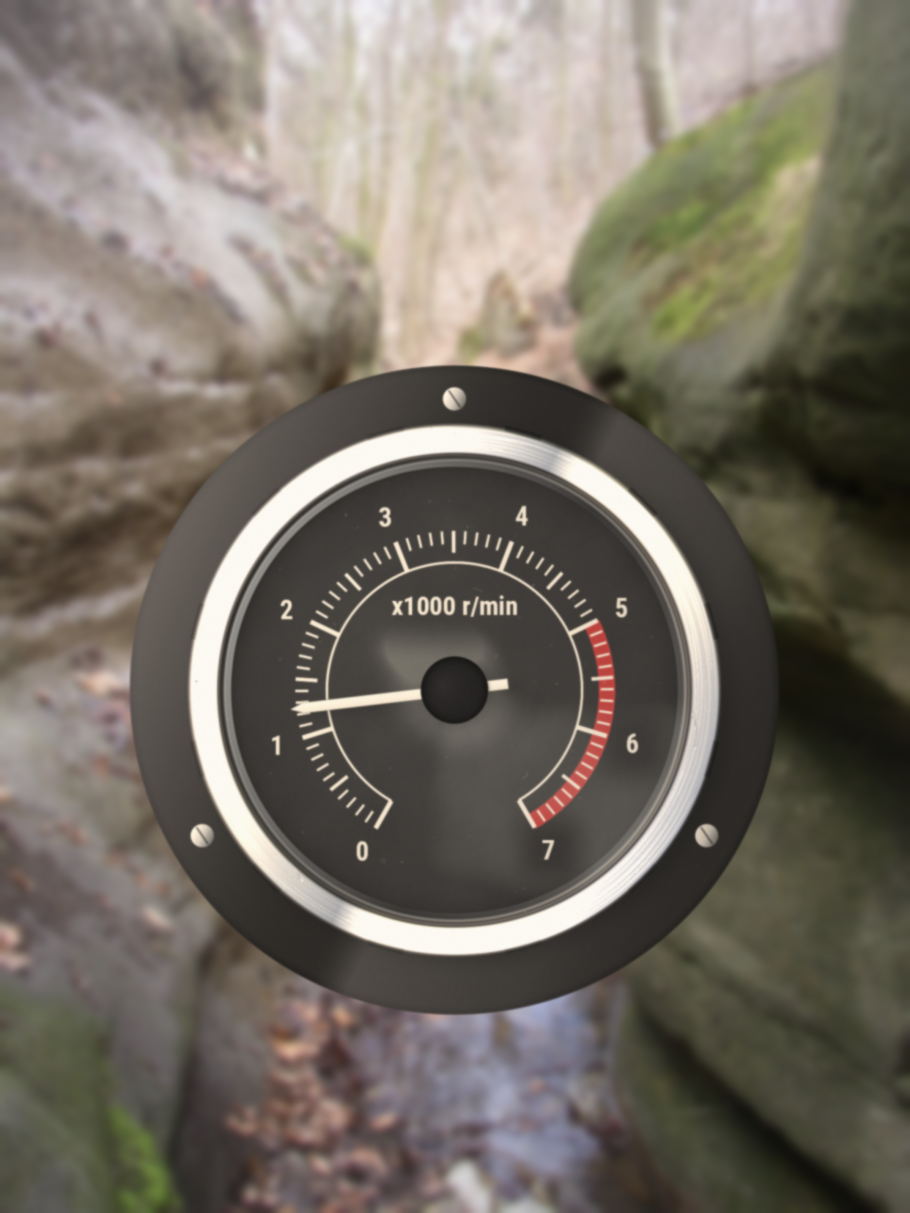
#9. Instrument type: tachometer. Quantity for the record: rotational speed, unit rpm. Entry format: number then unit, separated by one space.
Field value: 1250 rpm
